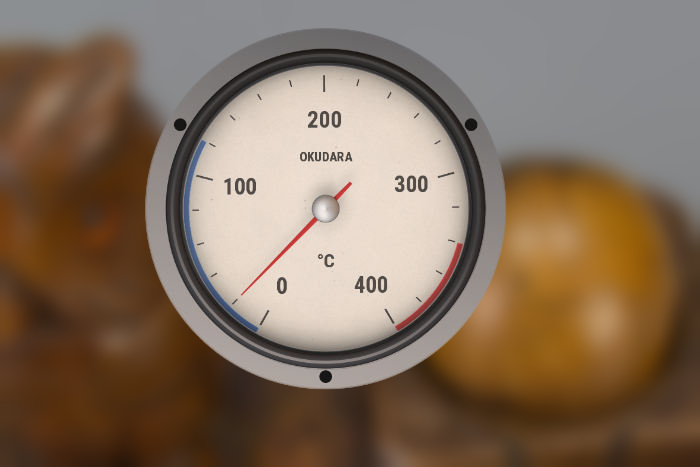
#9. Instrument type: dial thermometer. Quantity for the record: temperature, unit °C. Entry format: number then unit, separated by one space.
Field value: 20 °C
